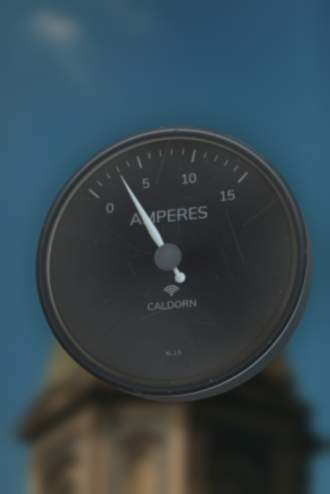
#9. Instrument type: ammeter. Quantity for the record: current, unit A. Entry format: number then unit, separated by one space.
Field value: 3 A
